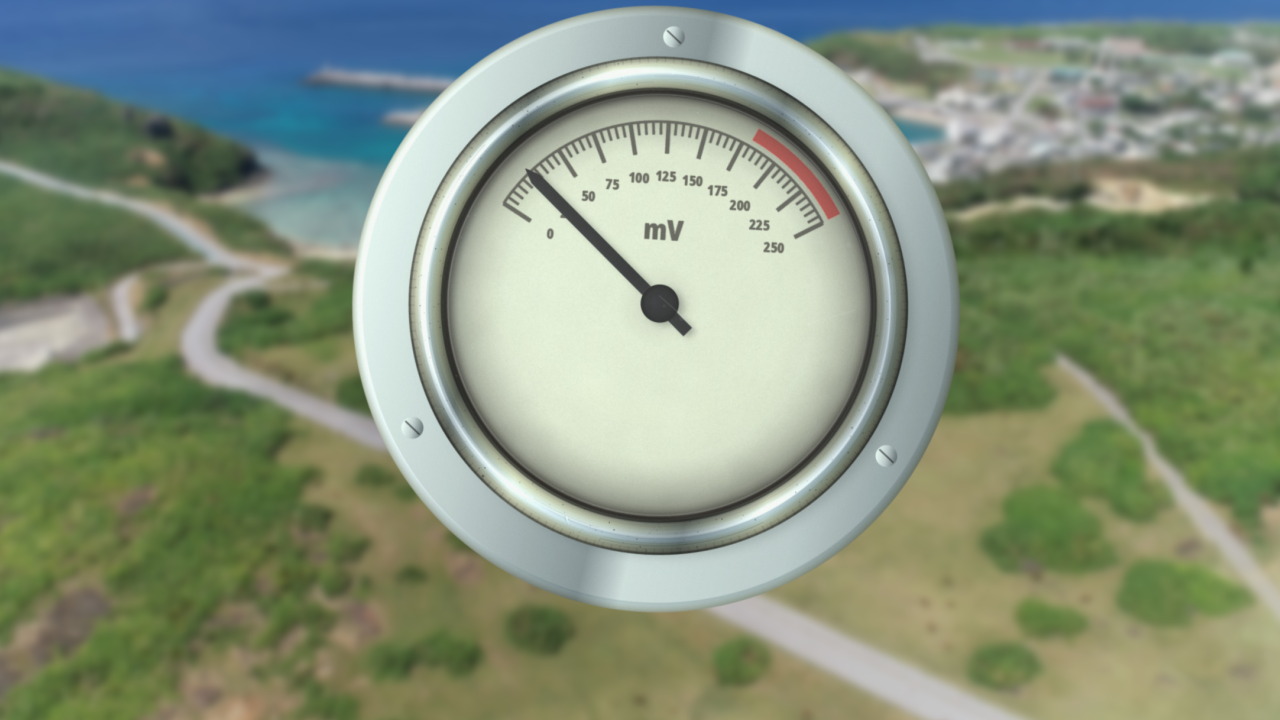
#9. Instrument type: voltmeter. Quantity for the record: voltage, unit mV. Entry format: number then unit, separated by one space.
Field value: 25 mV
